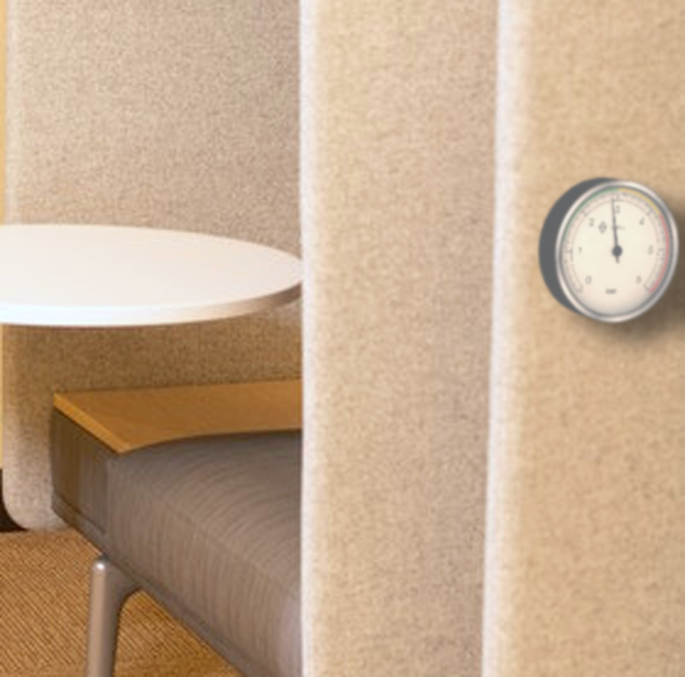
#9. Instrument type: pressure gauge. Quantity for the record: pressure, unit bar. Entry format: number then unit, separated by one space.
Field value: 2.8 bar
